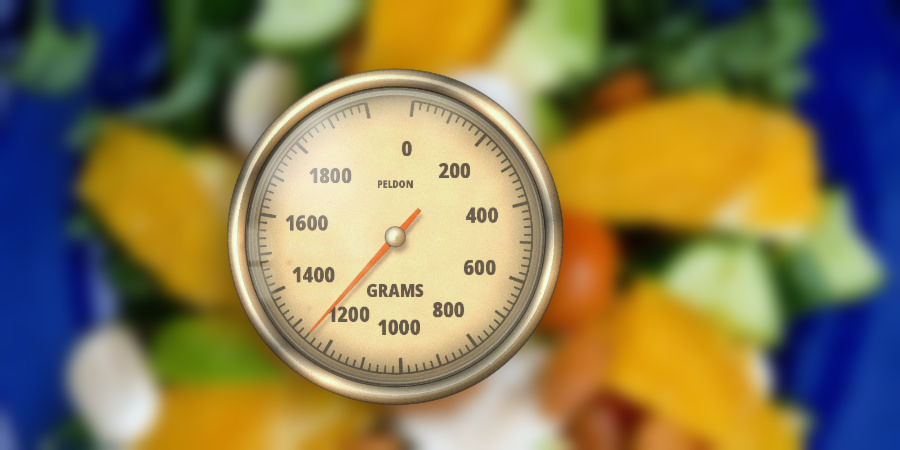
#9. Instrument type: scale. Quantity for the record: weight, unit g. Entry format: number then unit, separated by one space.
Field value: 1260 g
